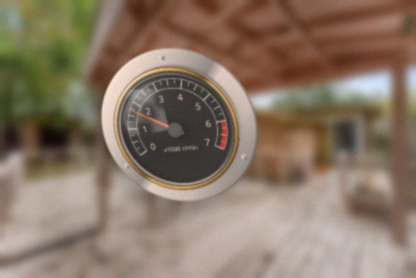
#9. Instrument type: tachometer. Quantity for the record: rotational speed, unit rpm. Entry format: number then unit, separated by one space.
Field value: 1750 rpm
